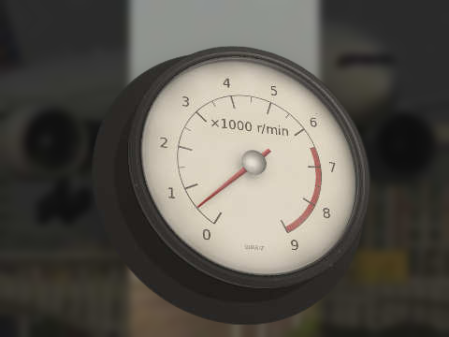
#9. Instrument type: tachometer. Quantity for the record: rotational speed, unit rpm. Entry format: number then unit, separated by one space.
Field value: 500 rpm
